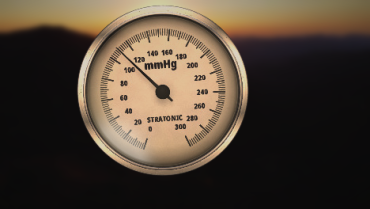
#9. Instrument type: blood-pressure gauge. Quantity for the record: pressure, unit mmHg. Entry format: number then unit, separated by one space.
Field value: 110 mmHg
